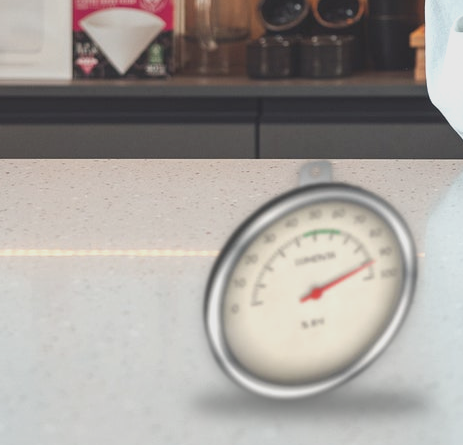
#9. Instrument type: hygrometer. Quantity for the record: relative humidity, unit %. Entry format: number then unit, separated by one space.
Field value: 90 %
